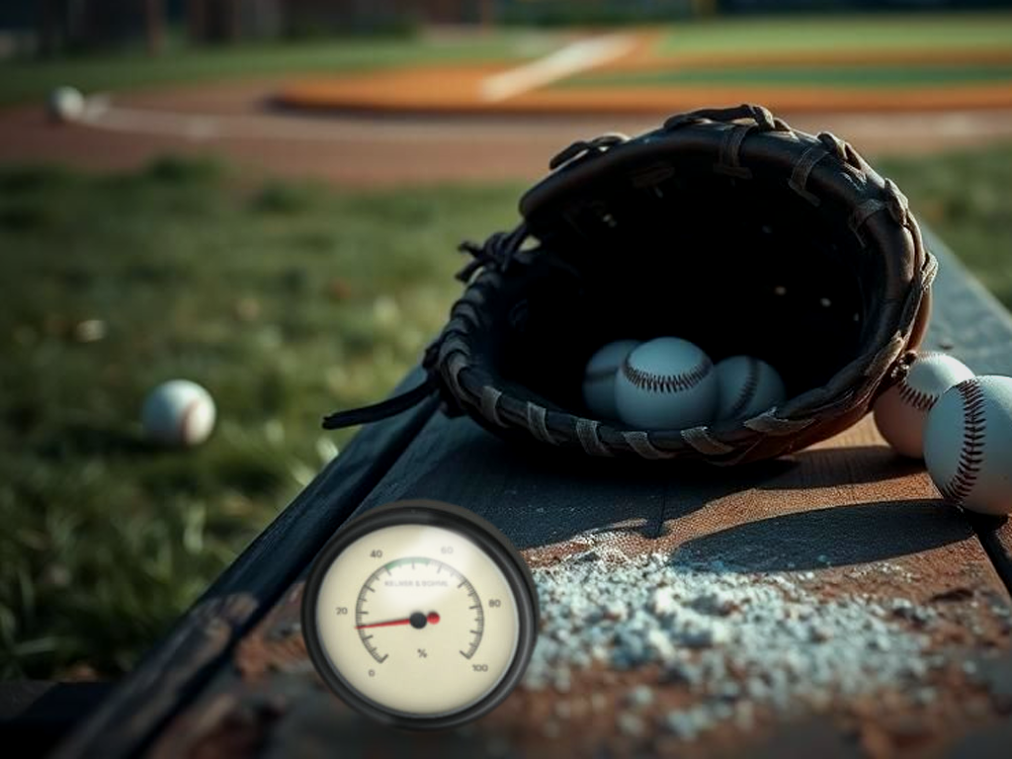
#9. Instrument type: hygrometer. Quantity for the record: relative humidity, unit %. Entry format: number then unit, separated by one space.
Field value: 15 %
